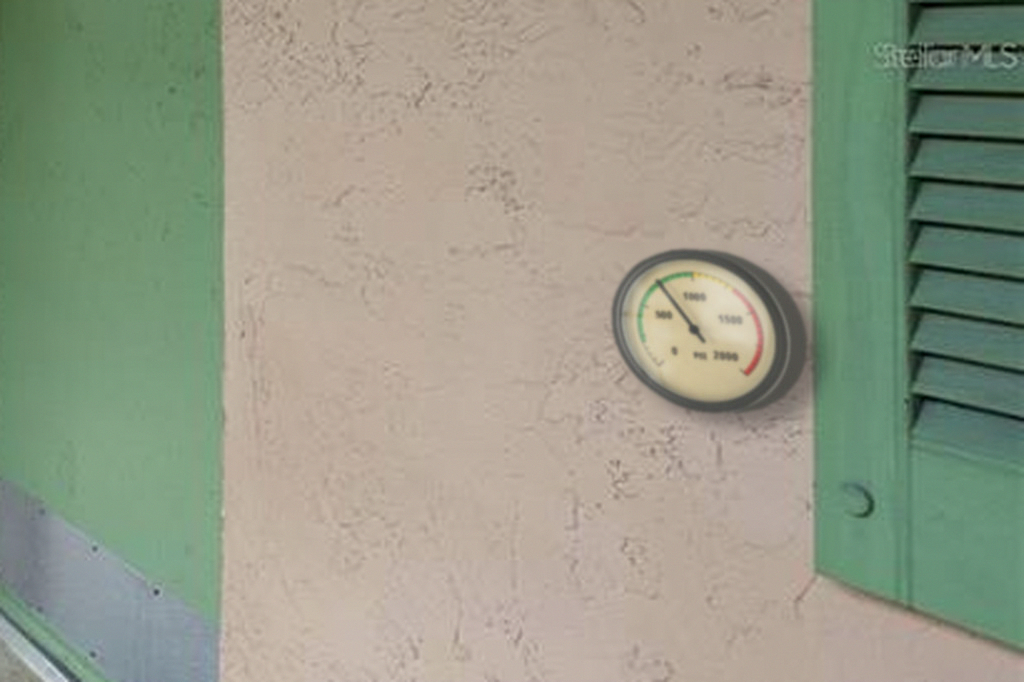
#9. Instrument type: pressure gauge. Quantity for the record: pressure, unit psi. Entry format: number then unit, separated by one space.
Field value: 750 psi
